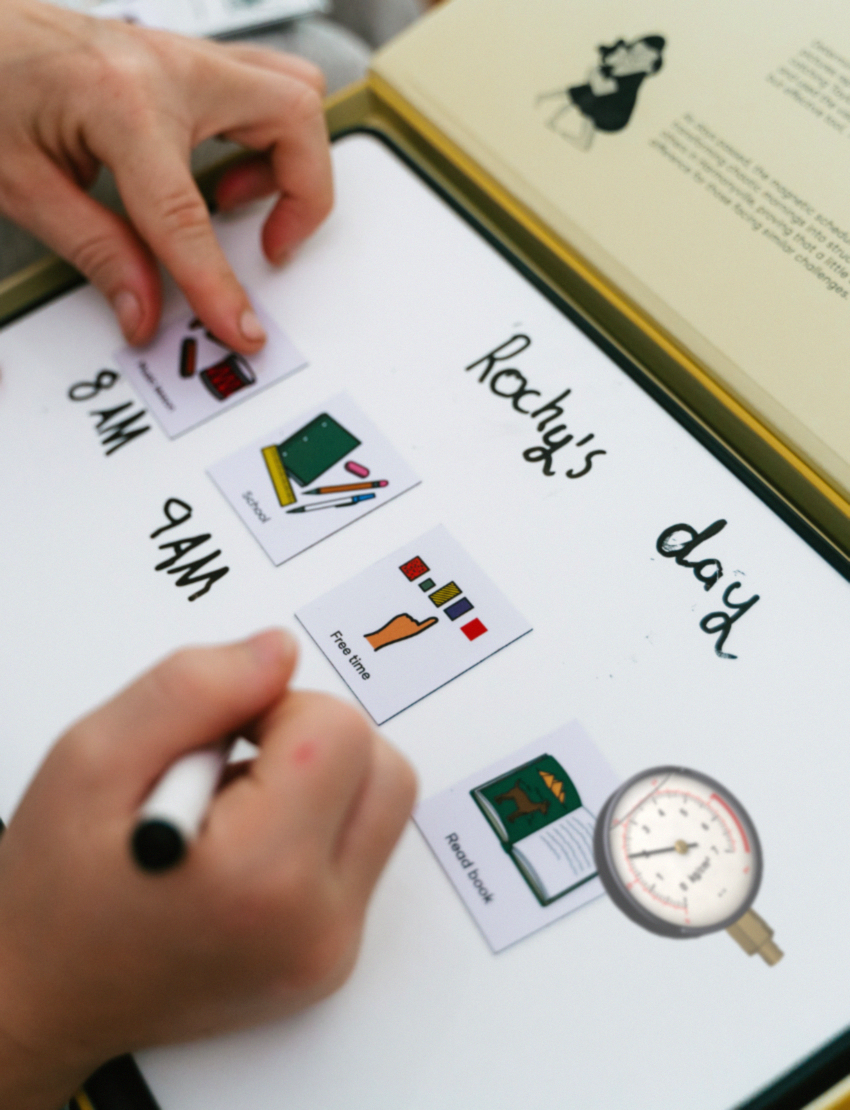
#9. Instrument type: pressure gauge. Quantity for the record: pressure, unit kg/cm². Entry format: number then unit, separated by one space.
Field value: 2 kg/cm²
